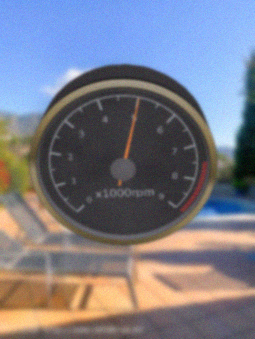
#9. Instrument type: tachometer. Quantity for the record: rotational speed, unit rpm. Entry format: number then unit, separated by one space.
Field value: 5000 rpm
